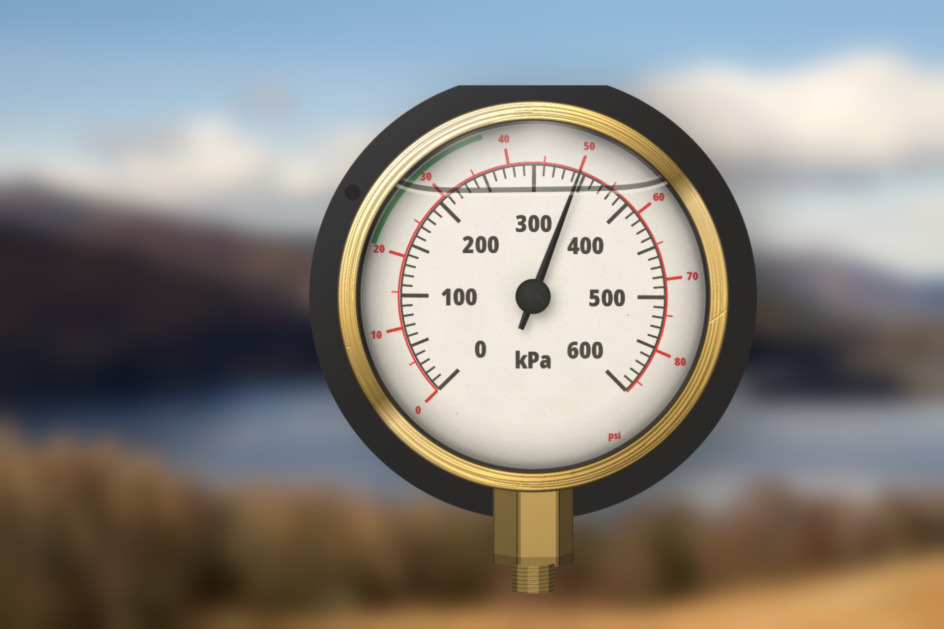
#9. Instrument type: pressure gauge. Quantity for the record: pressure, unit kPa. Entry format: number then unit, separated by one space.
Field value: 345 kPa
